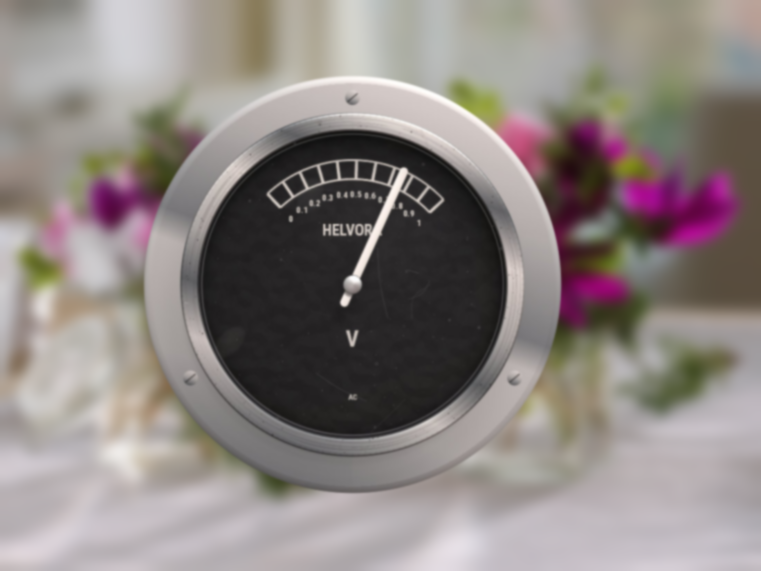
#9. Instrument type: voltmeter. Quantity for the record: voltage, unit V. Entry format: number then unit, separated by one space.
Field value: 0.75 V
